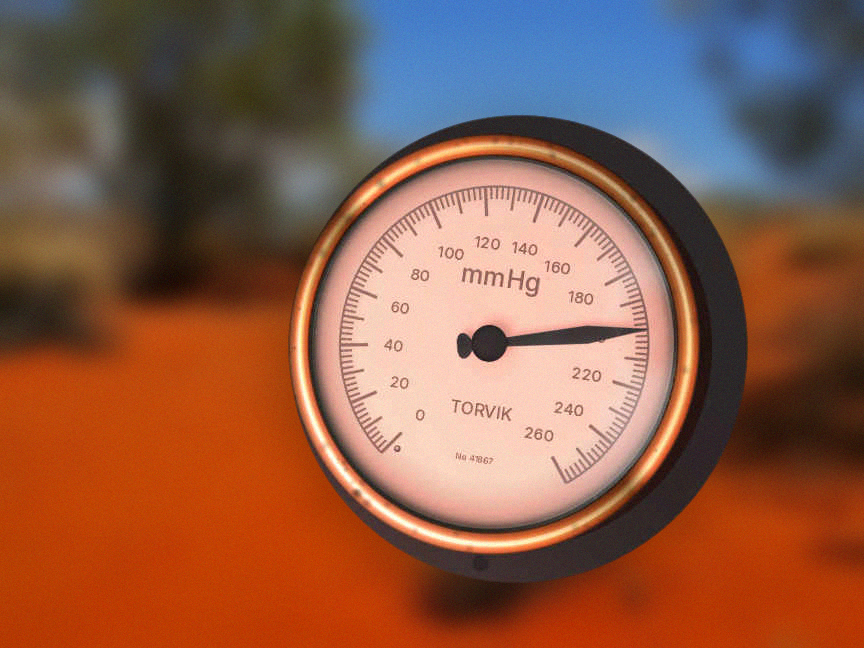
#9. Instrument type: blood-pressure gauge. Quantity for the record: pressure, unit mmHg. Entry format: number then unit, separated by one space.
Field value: 200 mmHg
